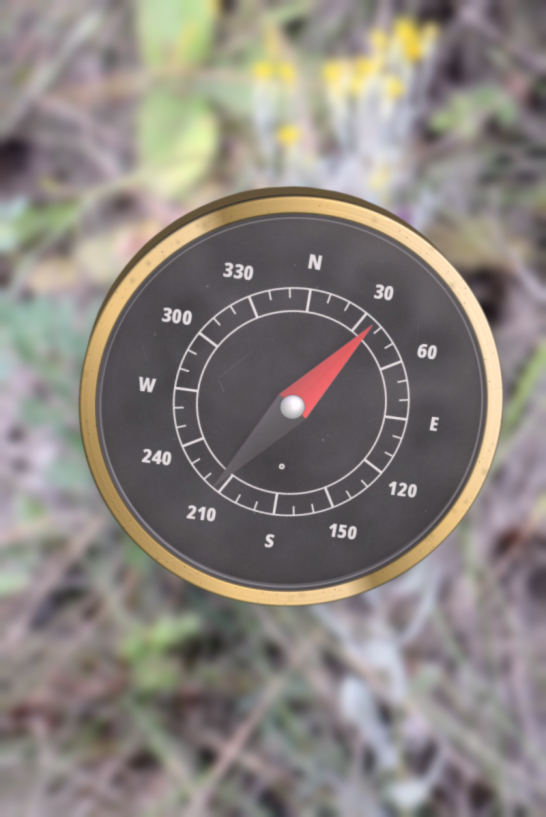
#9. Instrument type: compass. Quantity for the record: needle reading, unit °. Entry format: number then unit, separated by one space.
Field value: 35 °
